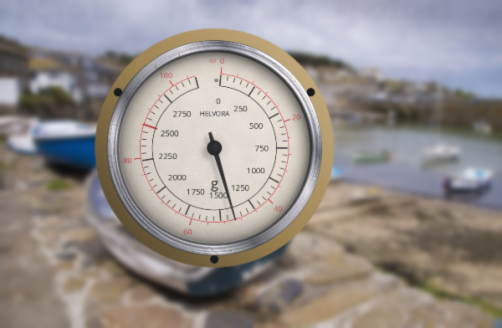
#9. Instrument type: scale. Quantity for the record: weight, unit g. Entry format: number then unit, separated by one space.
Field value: 1400 g
